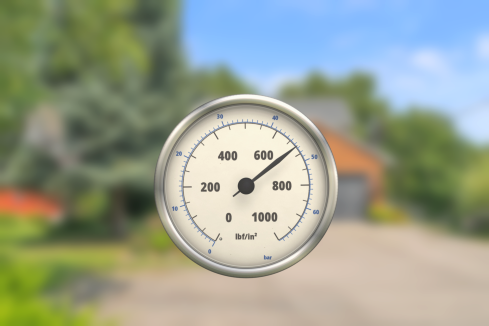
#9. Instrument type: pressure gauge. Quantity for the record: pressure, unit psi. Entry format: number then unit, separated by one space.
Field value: 675 psi
